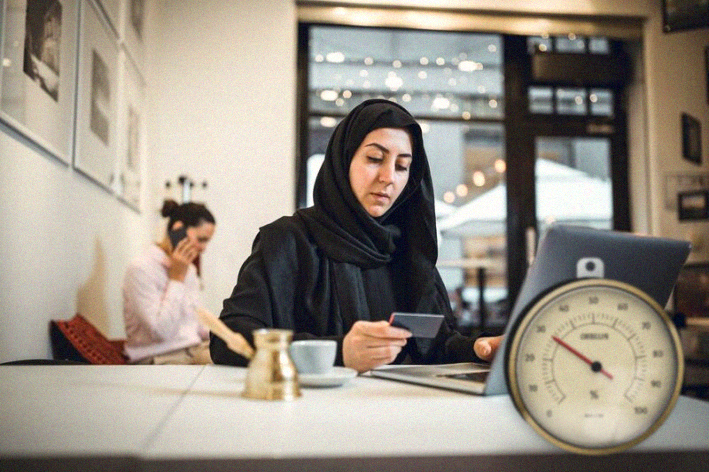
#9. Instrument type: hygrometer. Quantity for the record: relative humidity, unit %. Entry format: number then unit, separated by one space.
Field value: 30 %
